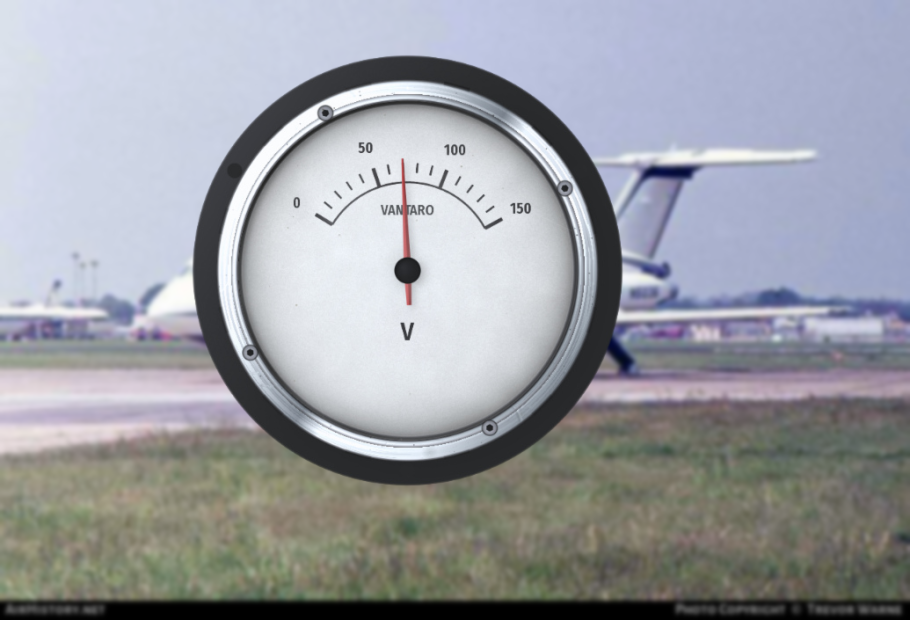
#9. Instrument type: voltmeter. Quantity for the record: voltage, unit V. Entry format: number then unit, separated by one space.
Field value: 70 V
